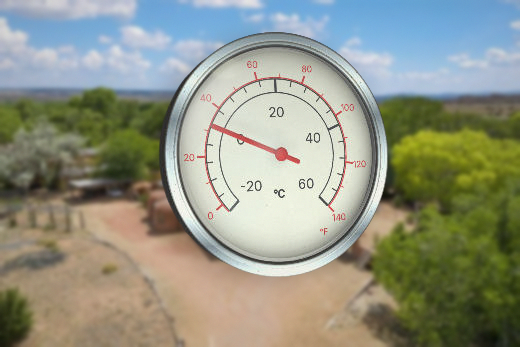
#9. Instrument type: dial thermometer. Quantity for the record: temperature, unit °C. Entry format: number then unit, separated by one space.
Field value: 0 °C
